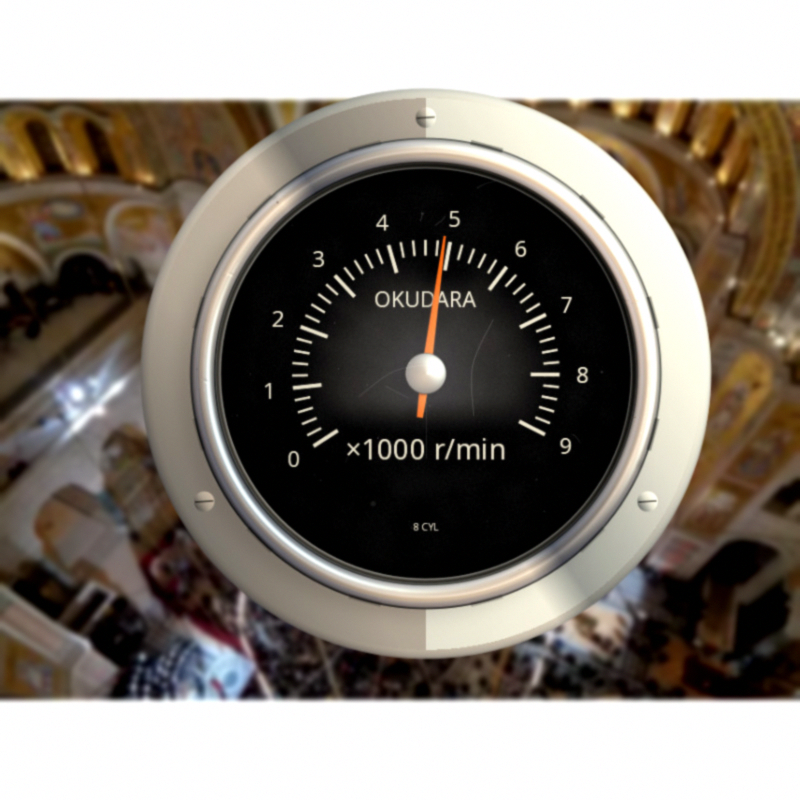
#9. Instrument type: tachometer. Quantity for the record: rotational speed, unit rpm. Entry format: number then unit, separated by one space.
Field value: 4900 rpm
